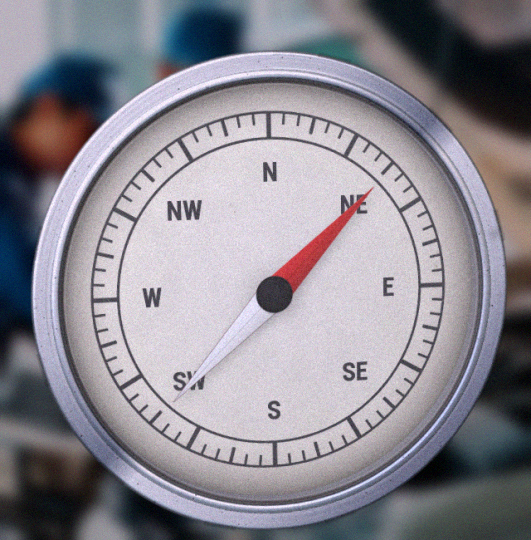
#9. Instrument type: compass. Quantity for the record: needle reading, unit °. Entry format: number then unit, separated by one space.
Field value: 45 °
